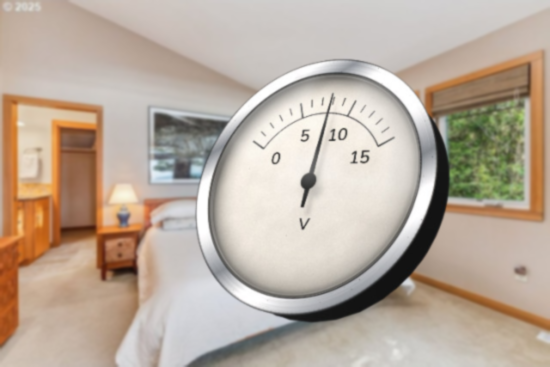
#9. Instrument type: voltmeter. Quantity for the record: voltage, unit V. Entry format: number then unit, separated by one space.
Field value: 8 V
